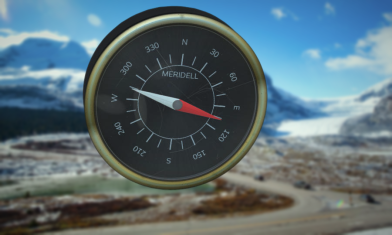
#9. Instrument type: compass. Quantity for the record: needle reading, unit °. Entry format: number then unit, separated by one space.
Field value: 105 °
